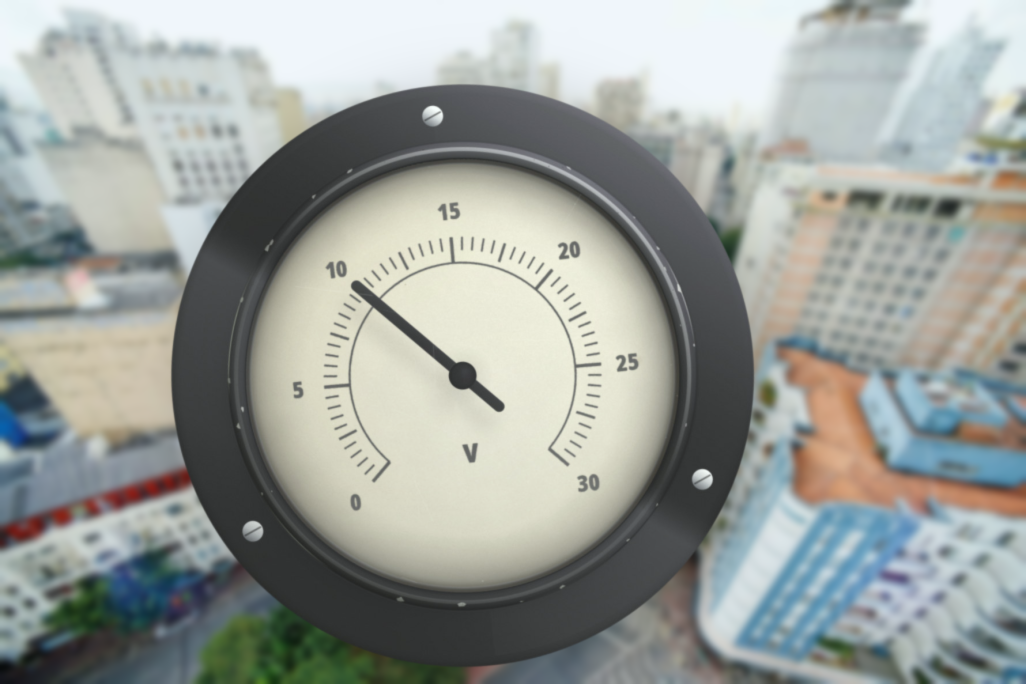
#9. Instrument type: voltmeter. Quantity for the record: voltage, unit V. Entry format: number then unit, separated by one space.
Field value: 10 V
